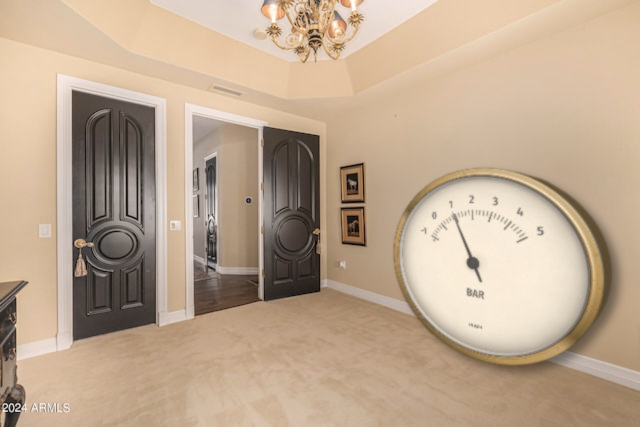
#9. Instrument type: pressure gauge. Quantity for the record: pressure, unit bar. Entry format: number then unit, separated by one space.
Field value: 1 bar
